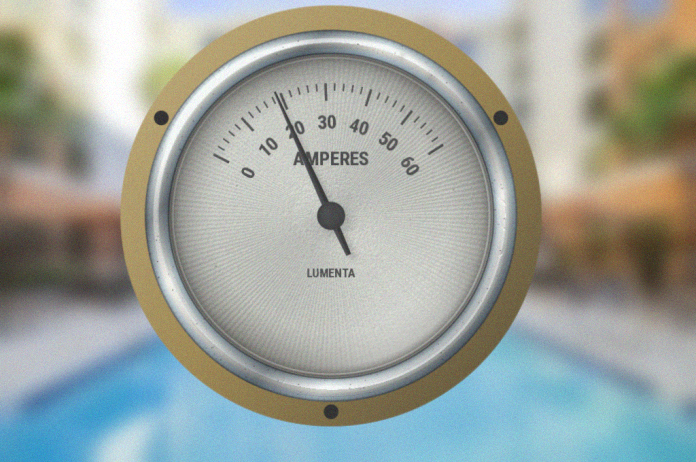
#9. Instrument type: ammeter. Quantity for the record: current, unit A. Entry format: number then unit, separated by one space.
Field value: 19 A
